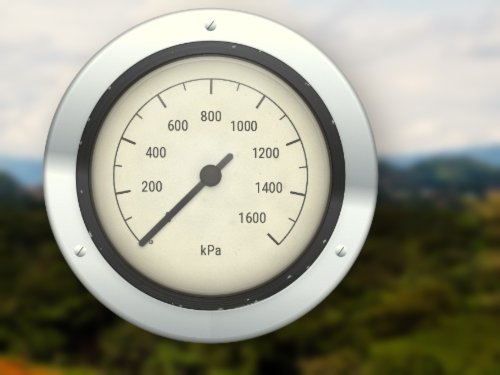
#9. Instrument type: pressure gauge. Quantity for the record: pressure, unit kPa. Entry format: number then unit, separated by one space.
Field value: 0 kPa
